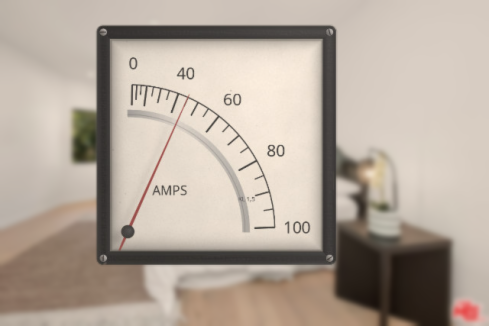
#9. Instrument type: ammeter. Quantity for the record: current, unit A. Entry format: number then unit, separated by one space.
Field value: 45 A
